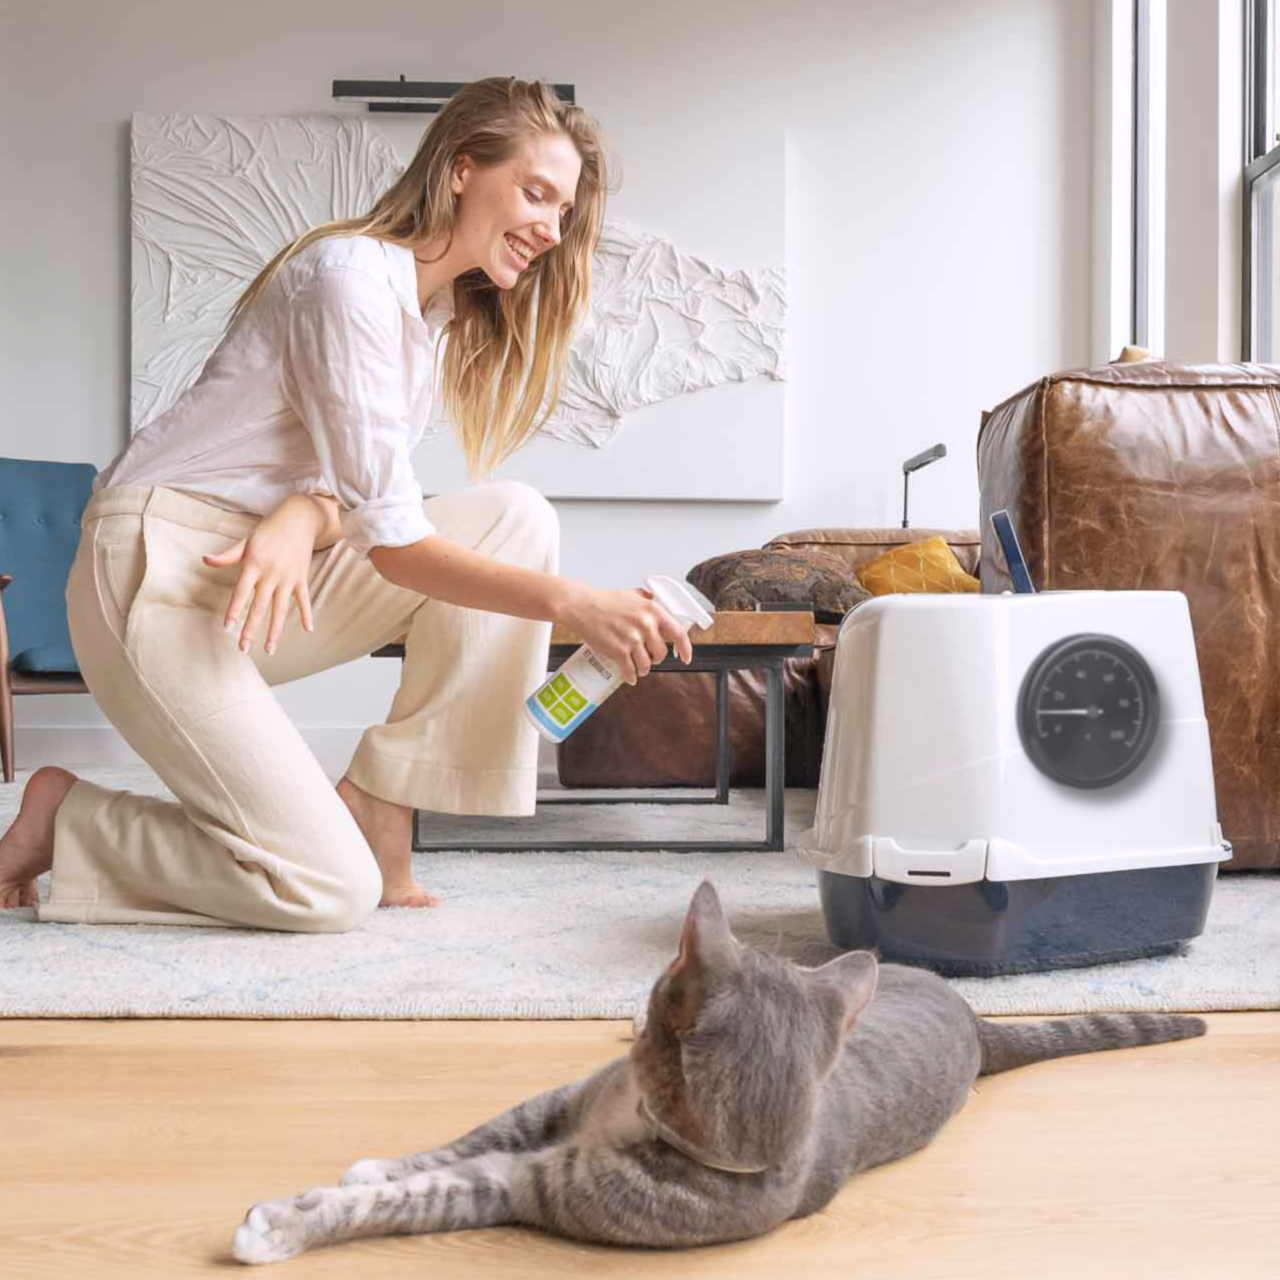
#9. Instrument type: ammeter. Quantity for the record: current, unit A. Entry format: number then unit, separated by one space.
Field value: 10 A
